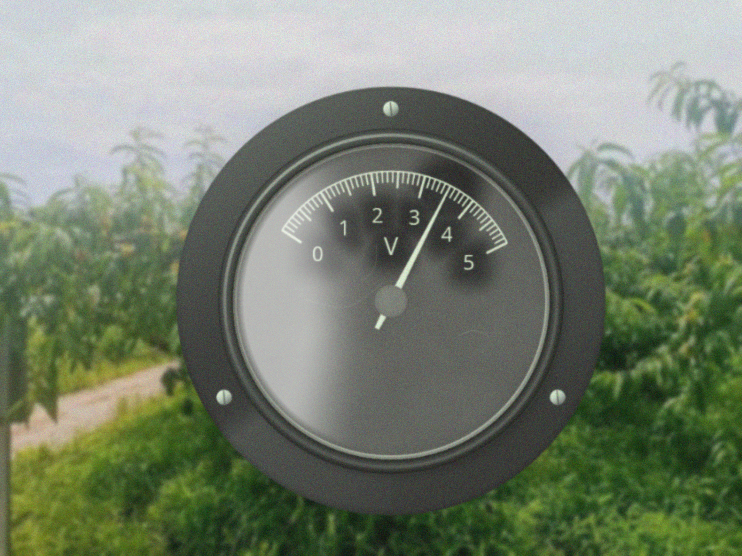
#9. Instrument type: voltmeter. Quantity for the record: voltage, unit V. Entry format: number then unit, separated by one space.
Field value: 3.5 V
